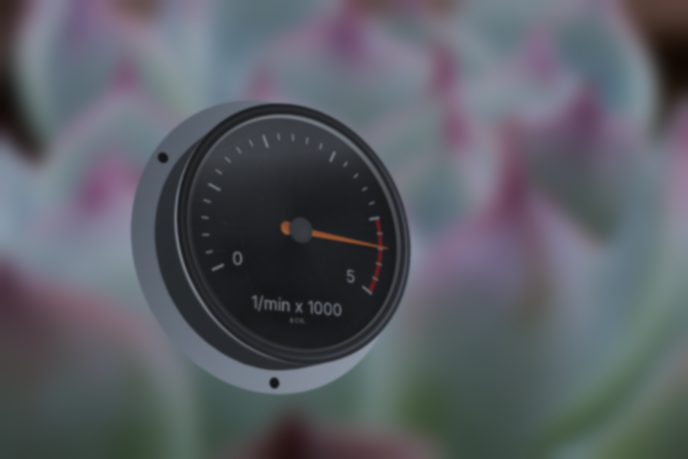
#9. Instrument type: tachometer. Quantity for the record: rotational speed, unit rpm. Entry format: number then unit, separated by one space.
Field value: 4400 rpm
